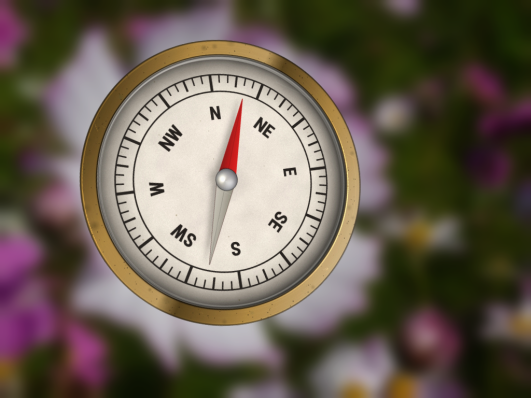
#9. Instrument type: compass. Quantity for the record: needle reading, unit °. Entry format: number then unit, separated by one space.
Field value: 20 °
